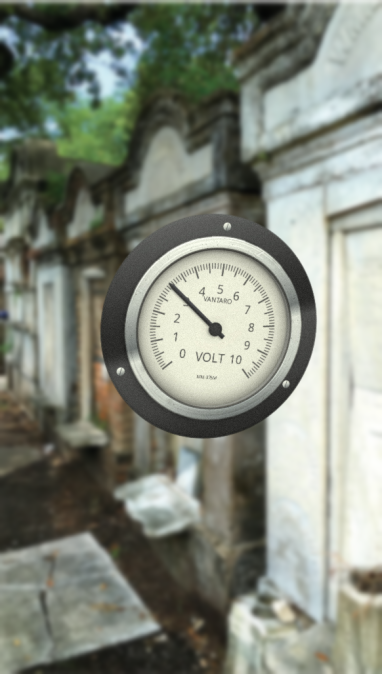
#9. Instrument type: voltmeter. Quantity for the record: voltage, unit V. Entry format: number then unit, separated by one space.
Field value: 3 V
